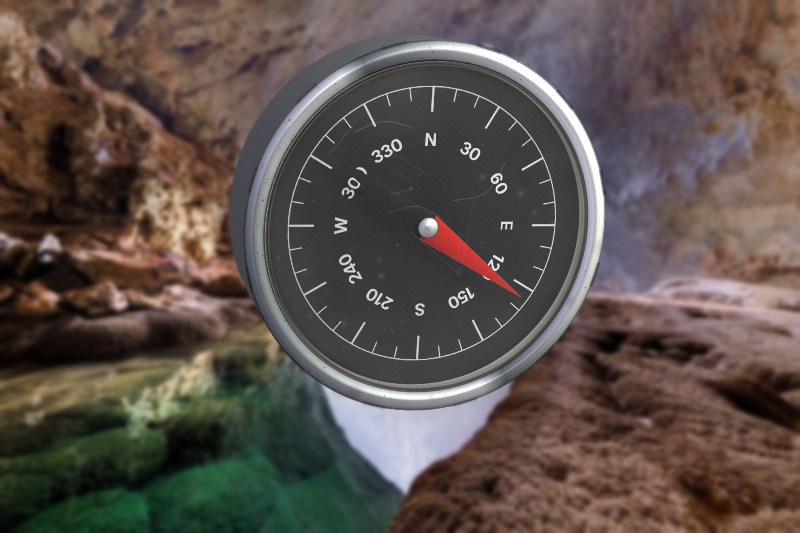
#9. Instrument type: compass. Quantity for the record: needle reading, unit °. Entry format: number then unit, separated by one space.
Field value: 125 °
